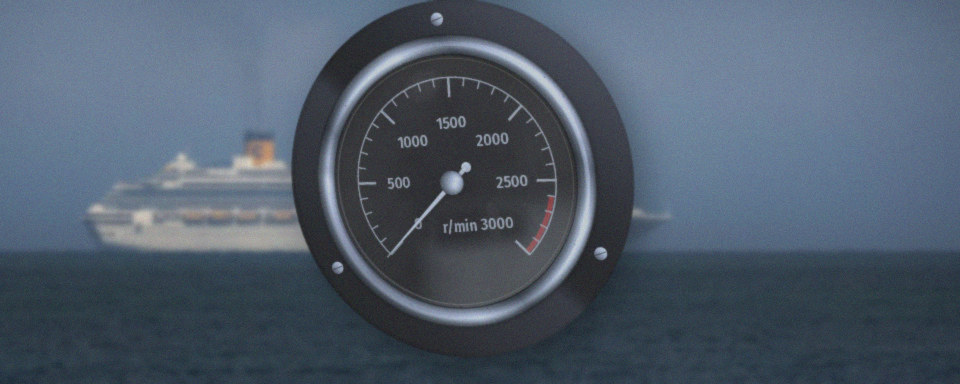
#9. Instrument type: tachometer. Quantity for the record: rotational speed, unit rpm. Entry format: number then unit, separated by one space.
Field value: 0 rpm
